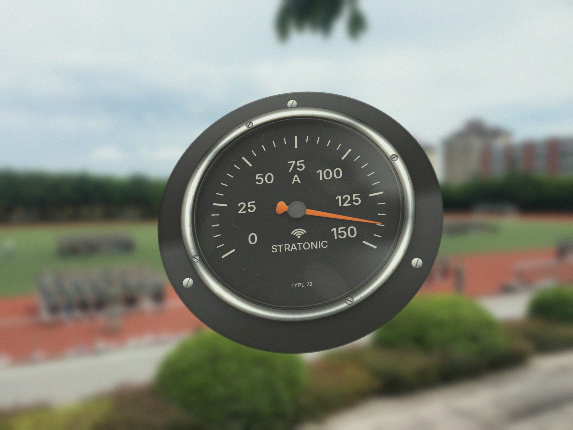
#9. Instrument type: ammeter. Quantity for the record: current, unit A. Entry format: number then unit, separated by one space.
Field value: 140 A
